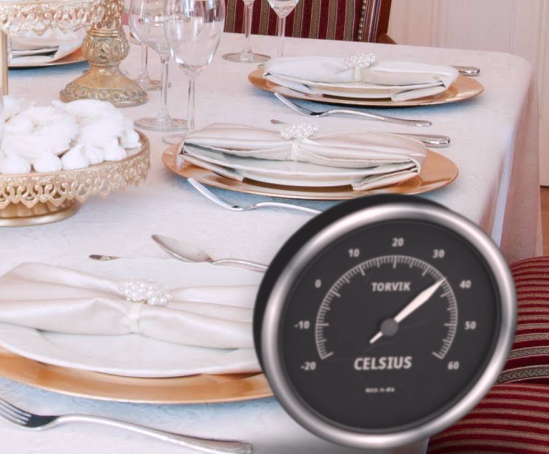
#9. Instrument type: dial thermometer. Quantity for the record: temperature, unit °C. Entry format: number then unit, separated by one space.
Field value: 35 °C
